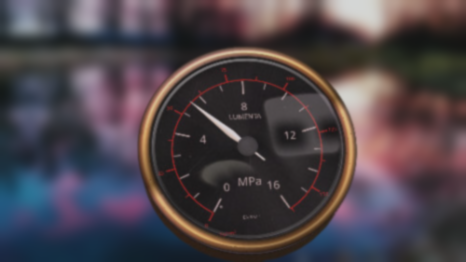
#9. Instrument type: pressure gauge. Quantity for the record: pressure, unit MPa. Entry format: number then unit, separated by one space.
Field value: 5.5 MPa
